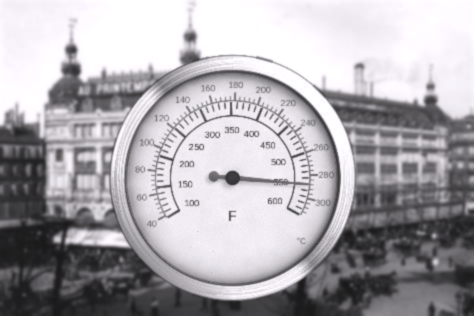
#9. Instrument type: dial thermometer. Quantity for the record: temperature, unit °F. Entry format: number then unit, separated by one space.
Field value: 550 °F
